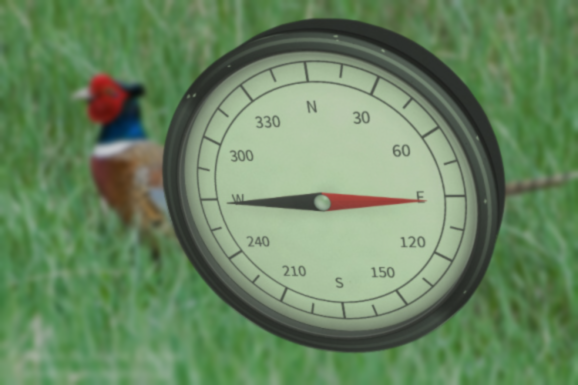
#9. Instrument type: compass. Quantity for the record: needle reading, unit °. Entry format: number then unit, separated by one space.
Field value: 90 °
